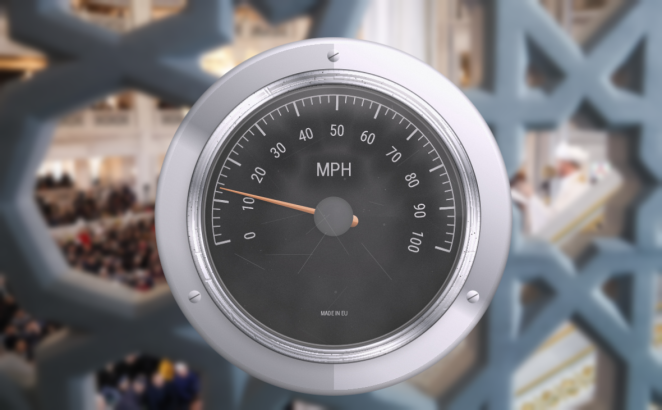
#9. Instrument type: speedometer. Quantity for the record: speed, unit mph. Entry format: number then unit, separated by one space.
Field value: 13 mph
